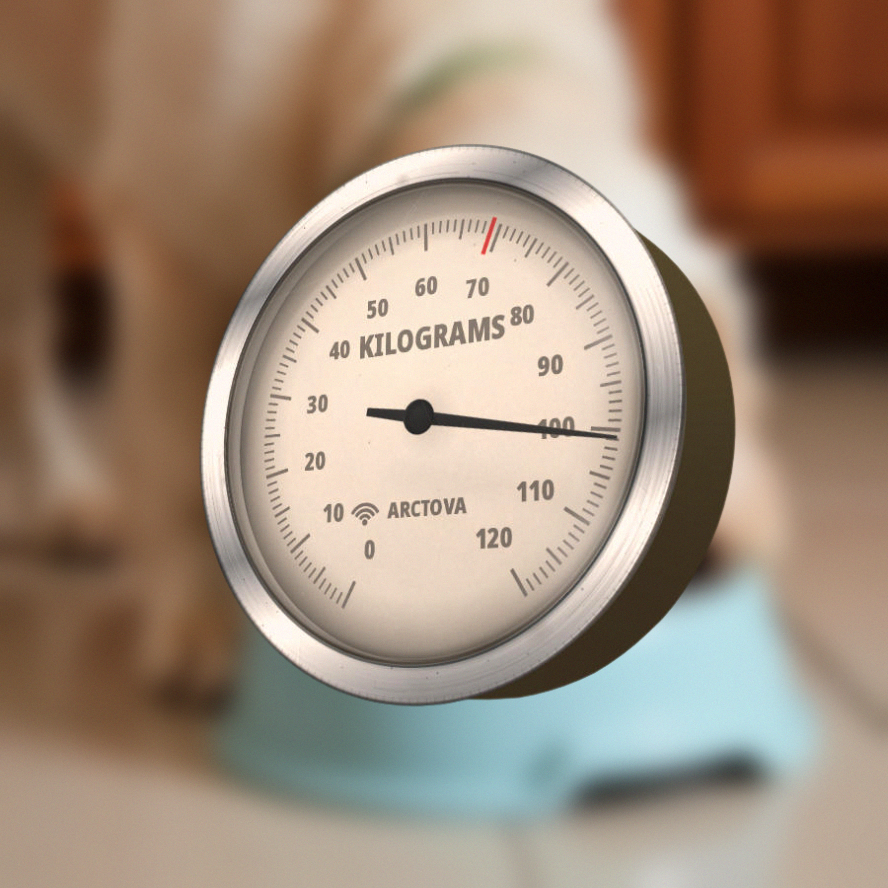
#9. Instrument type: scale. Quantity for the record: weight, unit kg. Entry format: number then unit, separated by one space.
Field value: 101 kg
